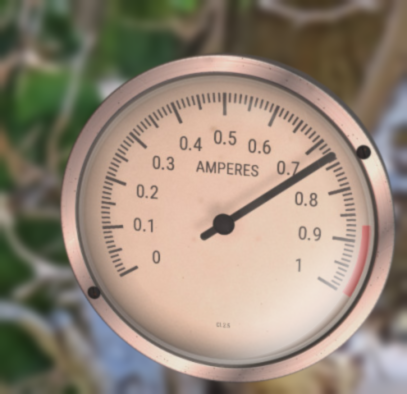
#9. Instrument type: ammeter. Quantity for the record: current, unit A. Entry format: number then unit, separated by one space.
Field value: 0.73 A
